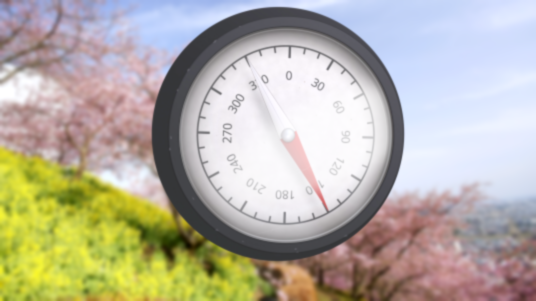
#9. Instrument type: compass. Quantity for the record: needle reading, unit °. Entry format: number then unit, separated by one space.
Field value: 150 °
